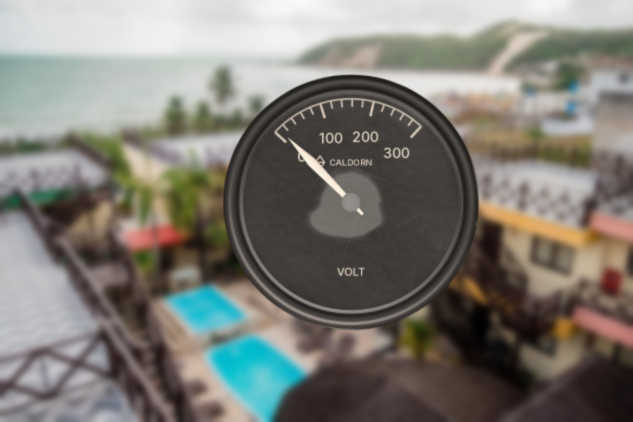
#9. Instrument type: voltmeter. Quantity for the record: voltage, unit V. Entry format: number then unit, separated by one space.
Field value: 10 V
